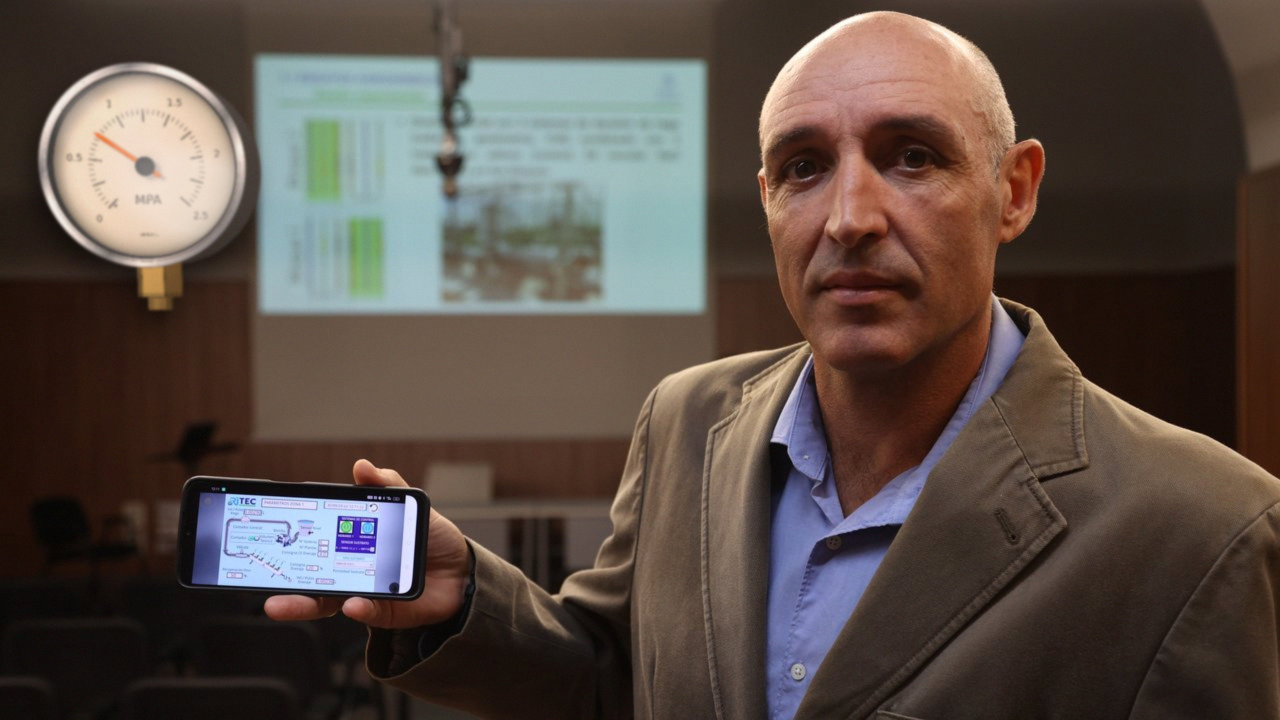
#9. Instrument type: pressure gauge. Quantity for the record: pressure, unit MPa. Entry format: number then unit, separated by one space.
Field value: 0.75 MPa
